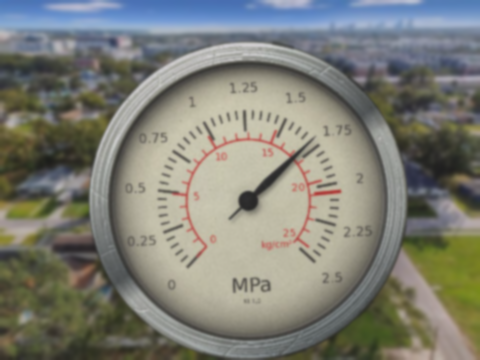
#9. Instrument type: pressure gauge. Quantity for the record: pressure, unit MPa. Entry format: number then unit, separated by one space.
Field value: 1.7 MPa
